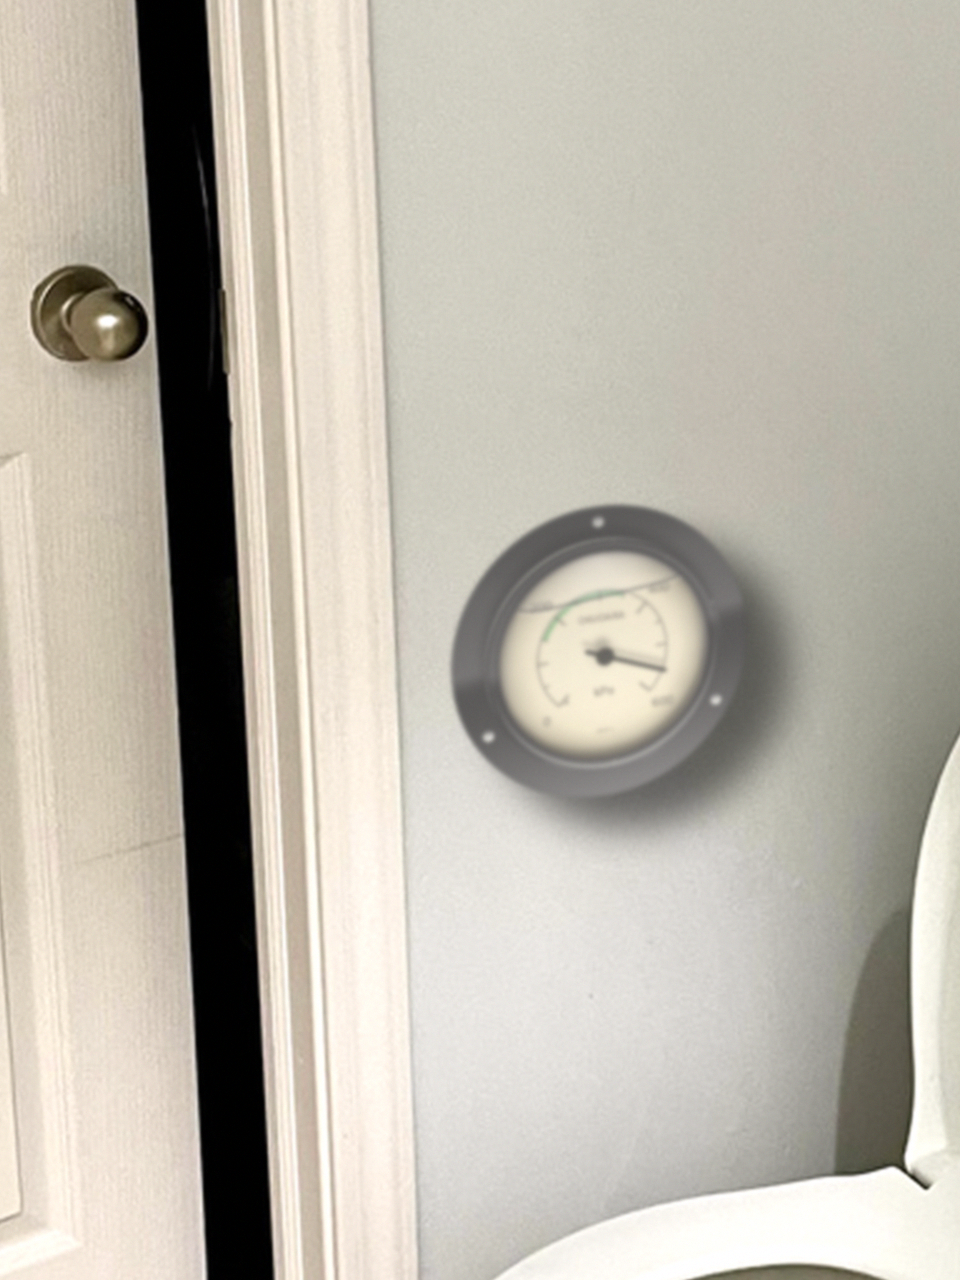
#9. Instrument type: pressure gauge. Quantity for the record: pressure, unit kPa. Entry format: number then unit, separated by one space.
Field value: 550 kPa
